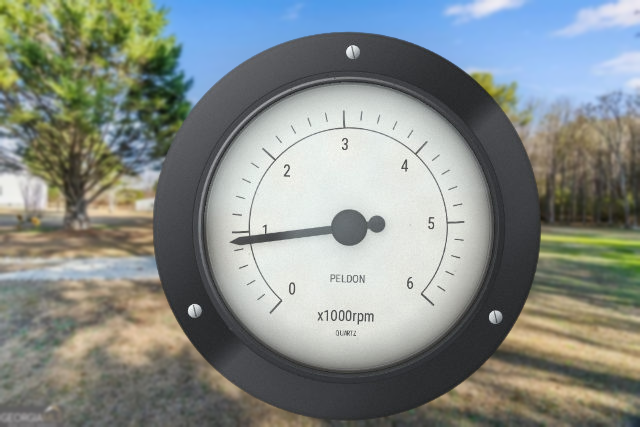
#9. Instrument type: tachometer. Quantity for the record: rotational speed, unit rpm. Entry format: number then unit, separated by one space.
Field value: 900 rpm
